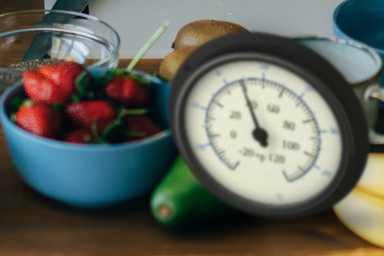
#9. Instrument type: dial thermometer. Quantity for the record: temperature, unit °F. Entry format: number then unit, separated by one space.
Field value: 40 °F
